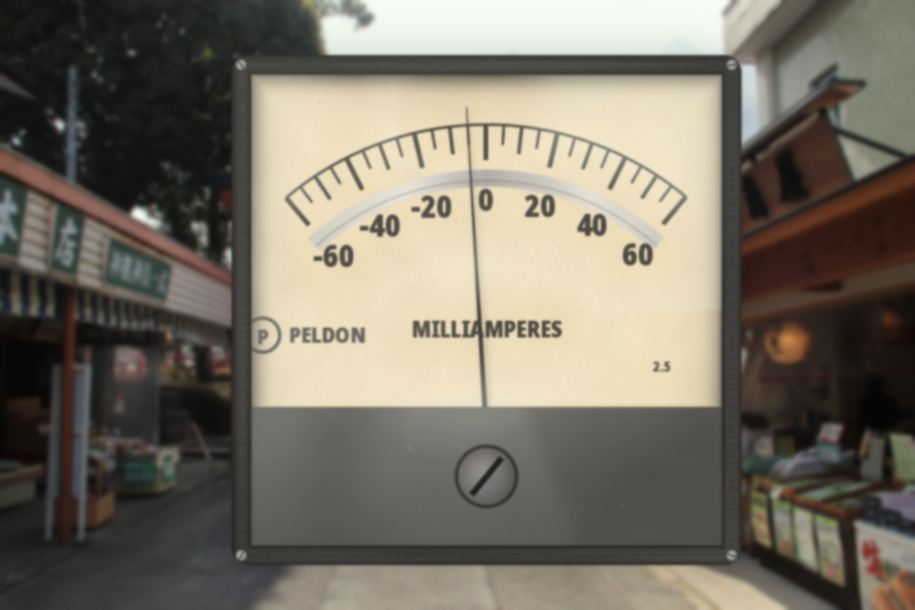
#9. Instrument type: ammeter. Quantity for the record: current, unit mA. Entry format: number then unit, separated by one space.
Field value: -5 mA
